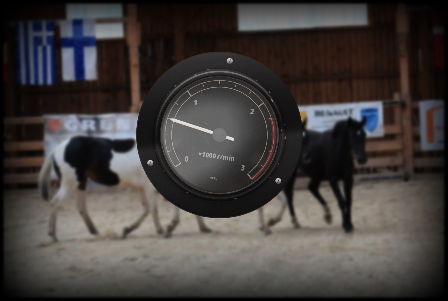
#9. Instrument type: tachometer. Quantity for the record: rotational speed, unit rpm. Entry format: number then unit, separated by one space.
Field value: 600 rpm
